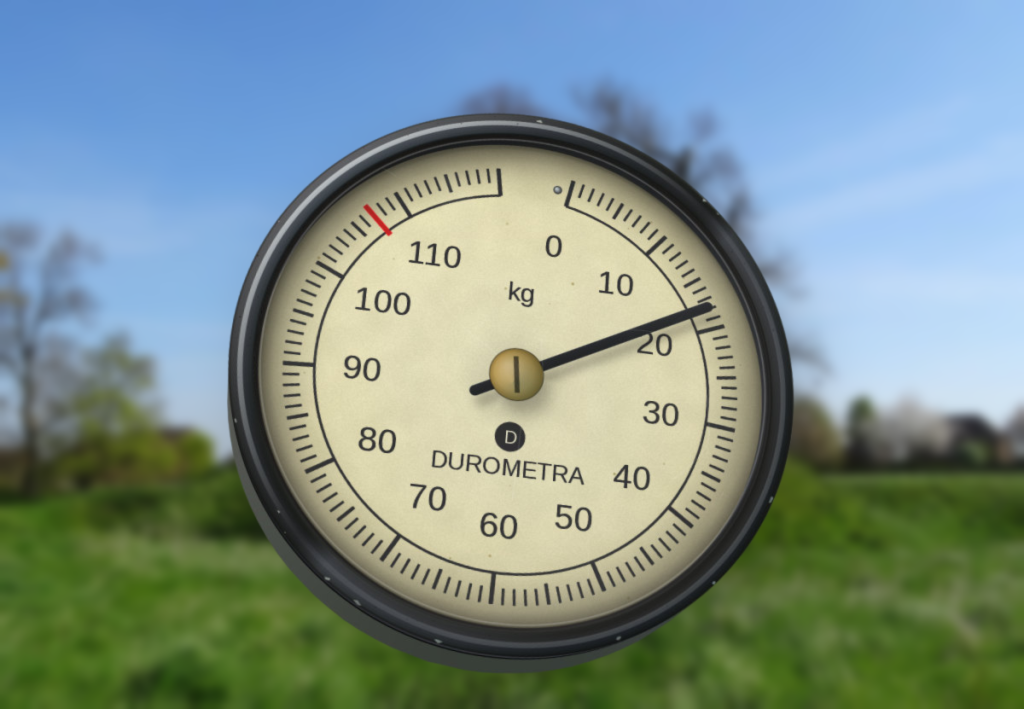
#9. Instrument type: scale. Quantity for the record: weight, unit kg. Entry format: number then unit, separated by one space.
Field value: 18 kg
